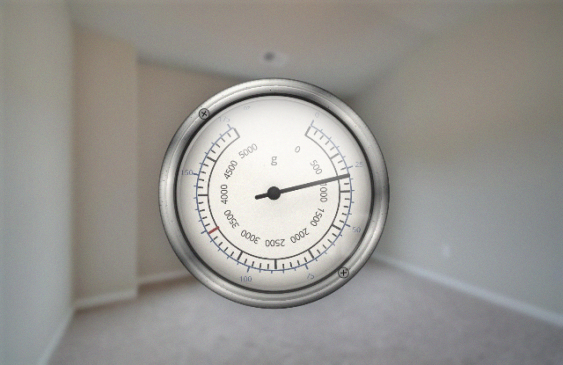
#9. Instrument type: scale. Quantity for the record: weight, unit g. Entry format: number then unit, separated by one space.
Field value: 800 g
